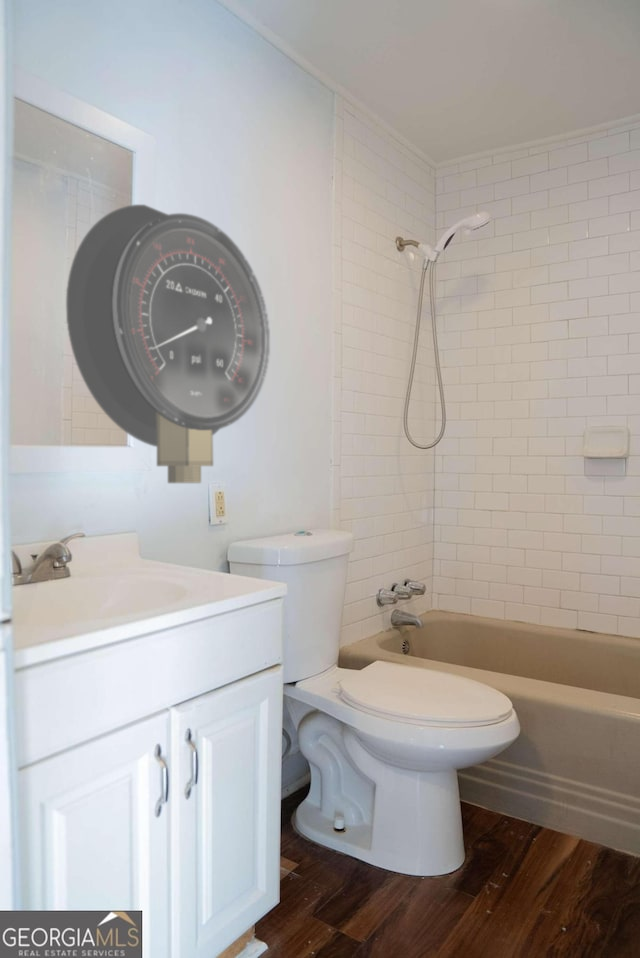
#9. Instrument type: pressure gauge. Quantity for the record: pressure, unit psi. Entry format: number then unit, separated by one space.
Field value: 4 psi
